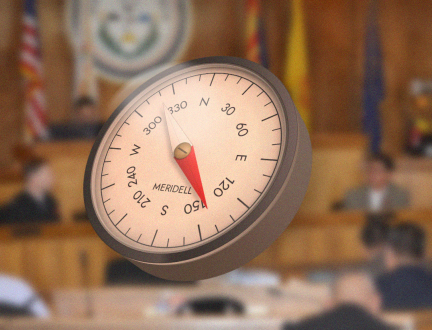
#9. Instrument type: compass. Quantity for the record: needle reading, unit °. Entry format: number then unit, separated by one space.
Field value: 140 °
